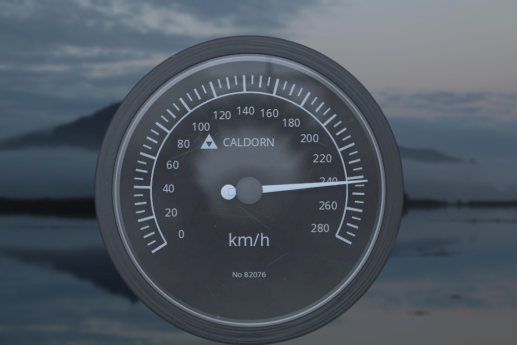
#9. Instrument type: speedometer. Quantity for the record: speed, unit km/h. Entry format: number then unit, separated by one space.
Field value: 242.5 km/h
